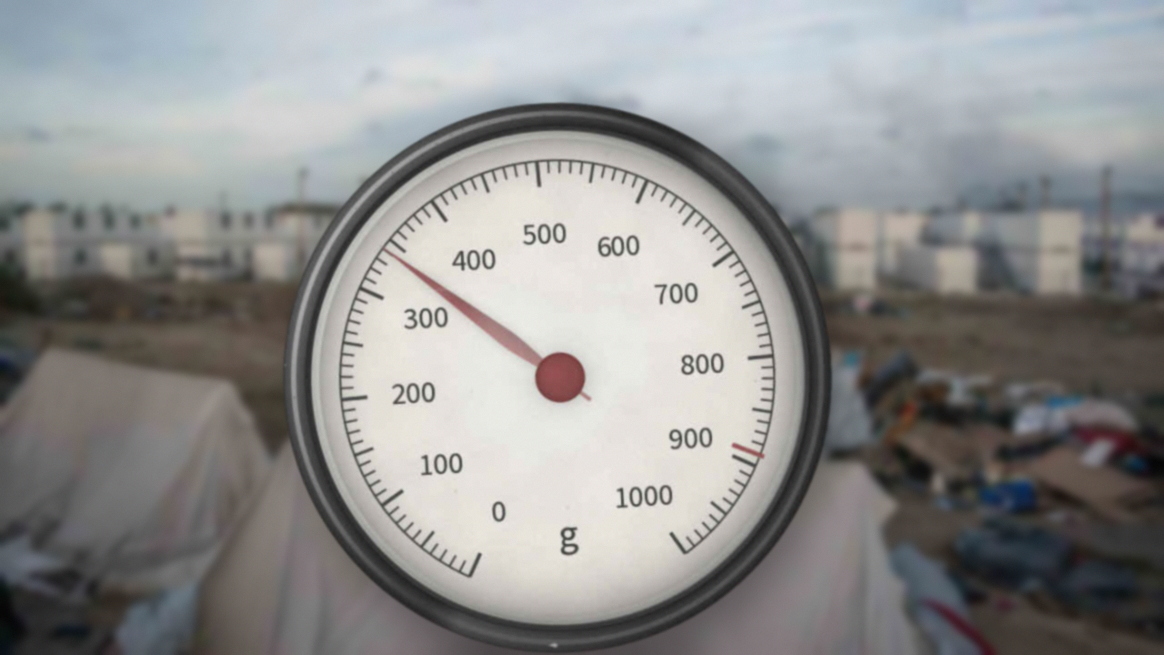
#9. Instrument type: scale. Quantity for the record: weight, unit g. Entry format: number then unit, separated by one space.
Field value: 340 g
